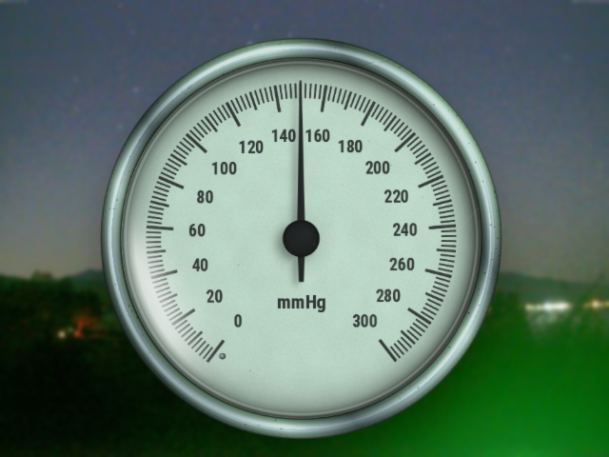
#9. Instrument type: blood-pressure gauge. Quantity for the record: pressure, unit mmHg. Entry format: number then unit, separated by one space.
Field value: 150 mmHg
